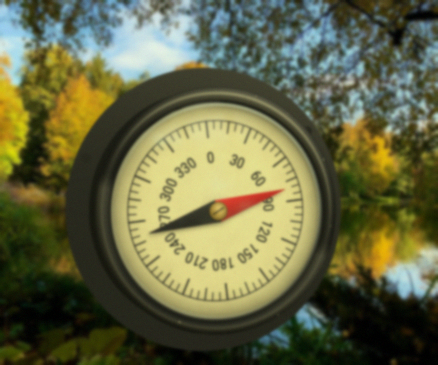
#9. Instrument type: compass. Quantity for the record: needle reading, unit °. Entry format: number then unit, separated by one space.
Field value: 80 °
